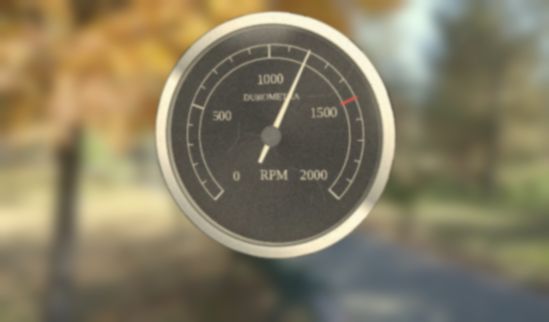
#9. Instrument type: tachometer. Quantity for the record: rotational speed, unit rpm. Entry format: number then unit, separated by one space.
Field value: 1200 rpm
